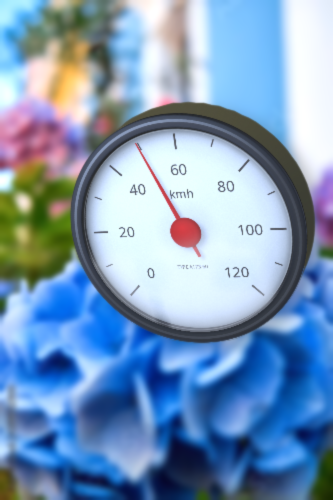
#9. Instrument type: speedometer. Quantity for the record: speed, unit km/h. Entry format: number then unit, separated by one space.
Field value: 50 km/h
